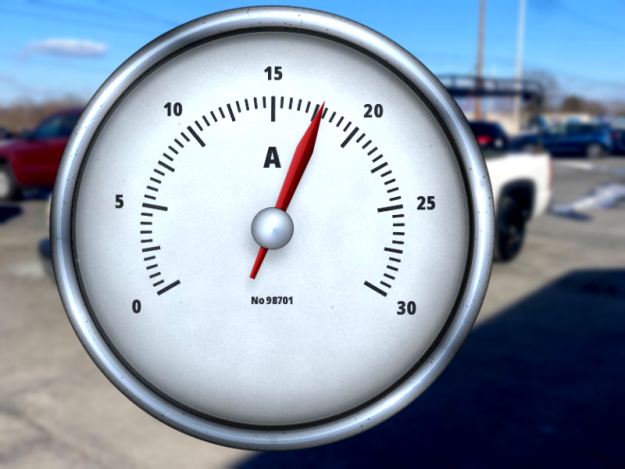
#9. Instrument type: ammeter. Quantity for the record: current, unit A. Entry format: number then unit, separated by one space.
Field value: 17.75 A
